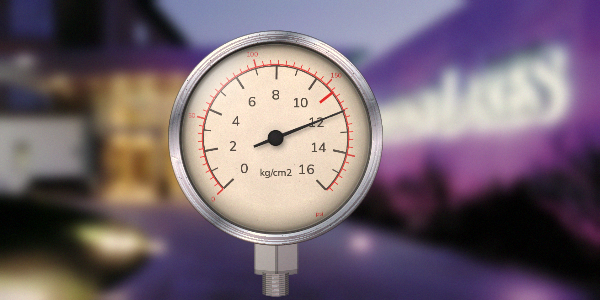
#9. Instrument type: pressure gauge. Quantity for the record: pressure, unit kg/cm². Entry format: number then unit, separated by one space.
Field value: 12 kg/cm²
